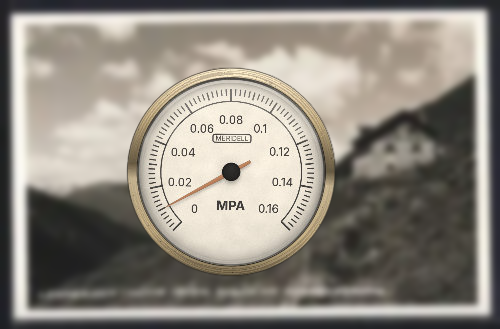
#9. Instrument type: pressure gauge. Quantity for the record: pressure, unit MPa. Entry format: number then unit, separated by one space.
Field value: 0.01 MPa
